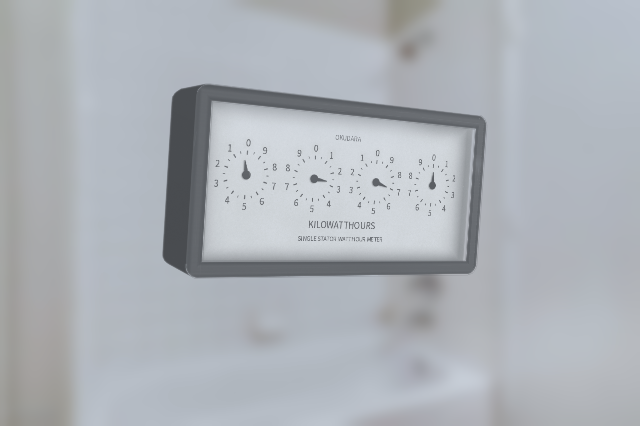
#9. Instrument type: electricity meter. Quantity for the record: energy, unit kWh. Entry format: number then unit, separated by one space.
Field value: 270 kWh
